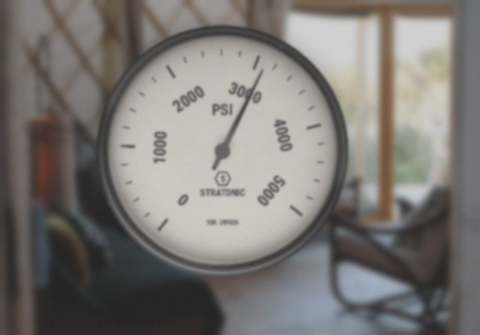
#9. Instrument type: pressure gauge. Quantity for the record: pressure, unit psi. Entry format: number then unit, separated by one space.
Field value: 3100 psi
